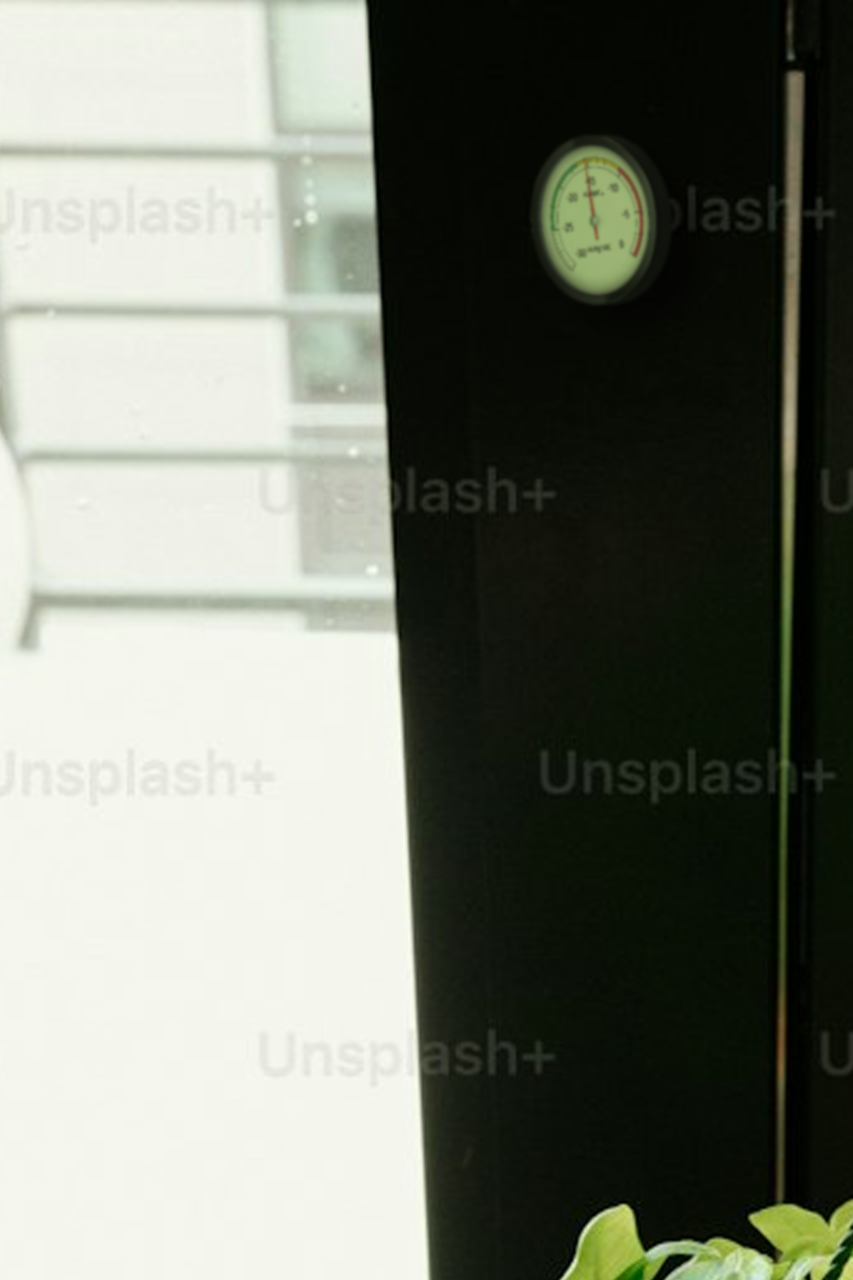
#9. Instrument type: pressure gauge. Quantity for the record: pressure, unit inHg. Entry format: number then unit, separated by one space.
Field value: -15 inHg
